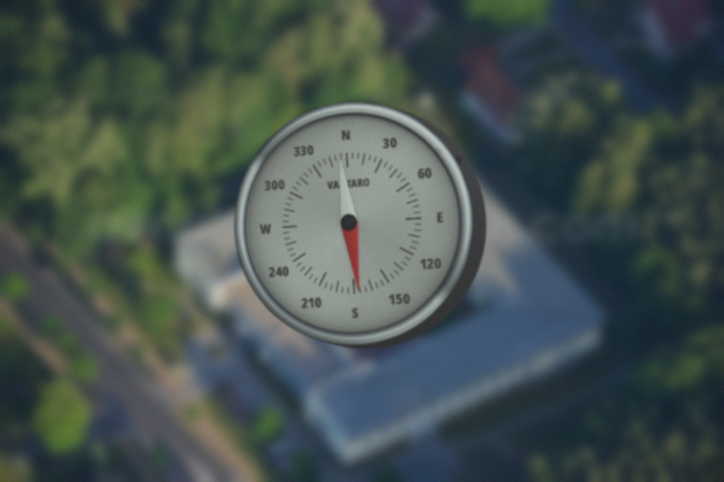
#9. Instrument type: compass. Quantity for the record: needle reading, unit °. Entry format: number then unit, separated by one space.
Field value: 175 °
